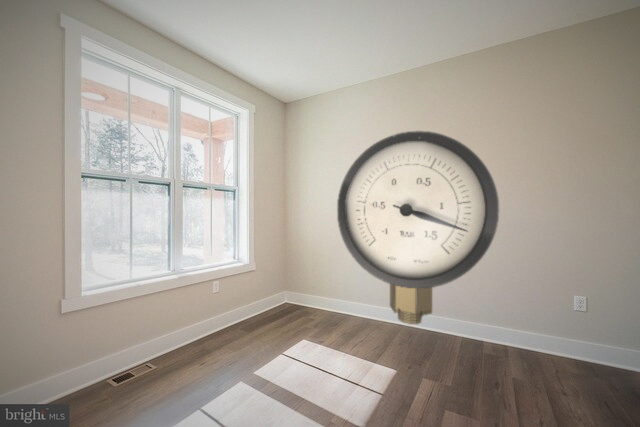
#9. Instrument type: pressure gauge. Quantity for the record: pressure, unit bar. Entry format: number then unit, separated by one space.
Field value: 1.25 bar
